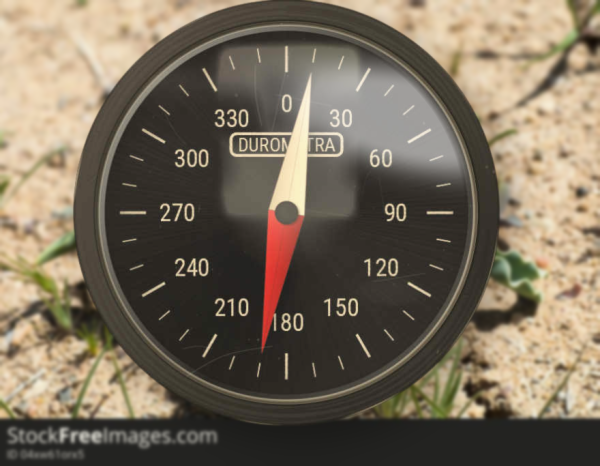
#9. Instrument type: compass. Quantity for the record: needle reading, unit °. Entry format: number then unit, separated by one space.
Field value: 190 °
